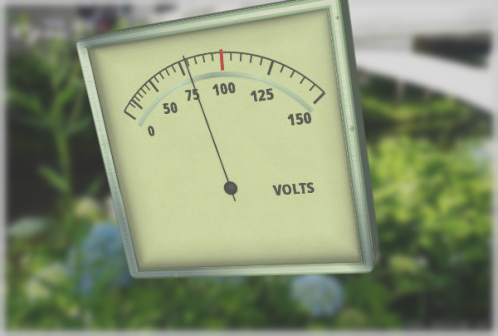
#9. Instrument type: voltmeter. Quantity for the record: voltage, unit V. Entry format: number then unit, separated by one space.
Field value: 80 V
